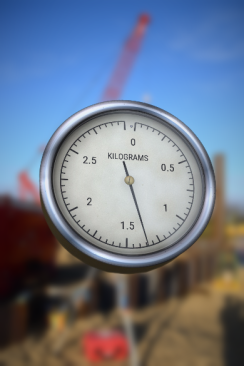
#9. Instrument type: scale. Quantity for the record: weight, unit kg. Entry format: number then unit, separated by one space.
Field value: 1.35 kg
